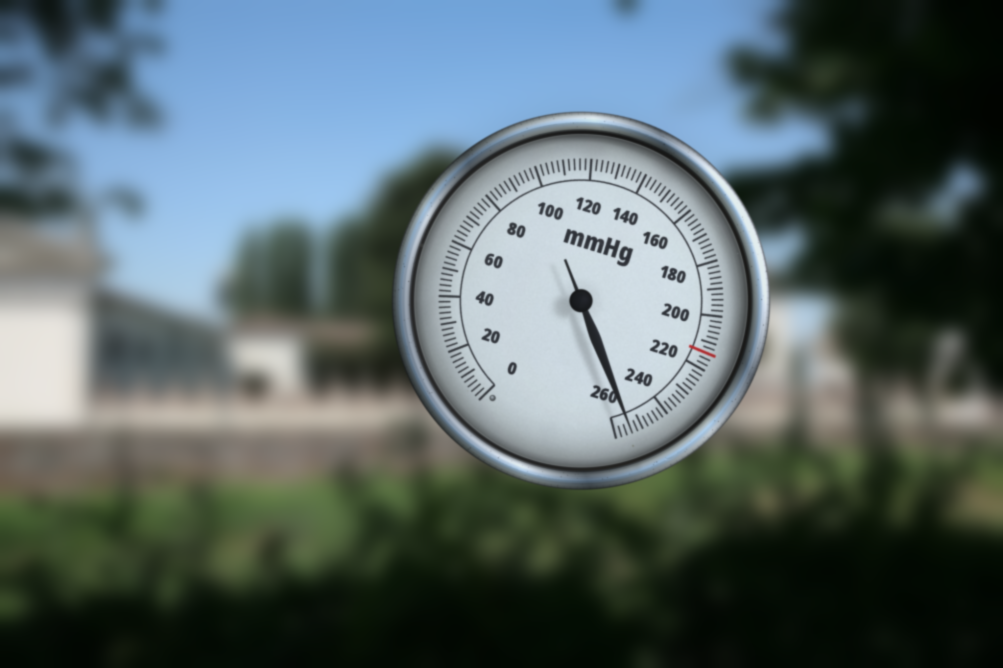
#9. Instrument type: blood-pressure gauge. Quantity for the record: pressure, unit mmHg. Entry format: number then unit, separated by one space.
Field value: 254 mmHg
